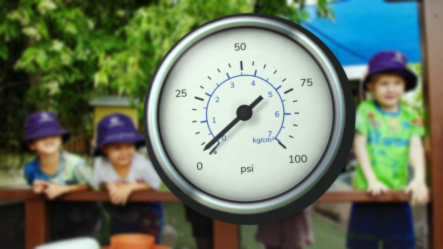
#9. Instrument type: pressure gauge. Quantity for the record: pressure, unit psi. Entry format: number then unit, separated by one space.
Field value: 2.5 psi
